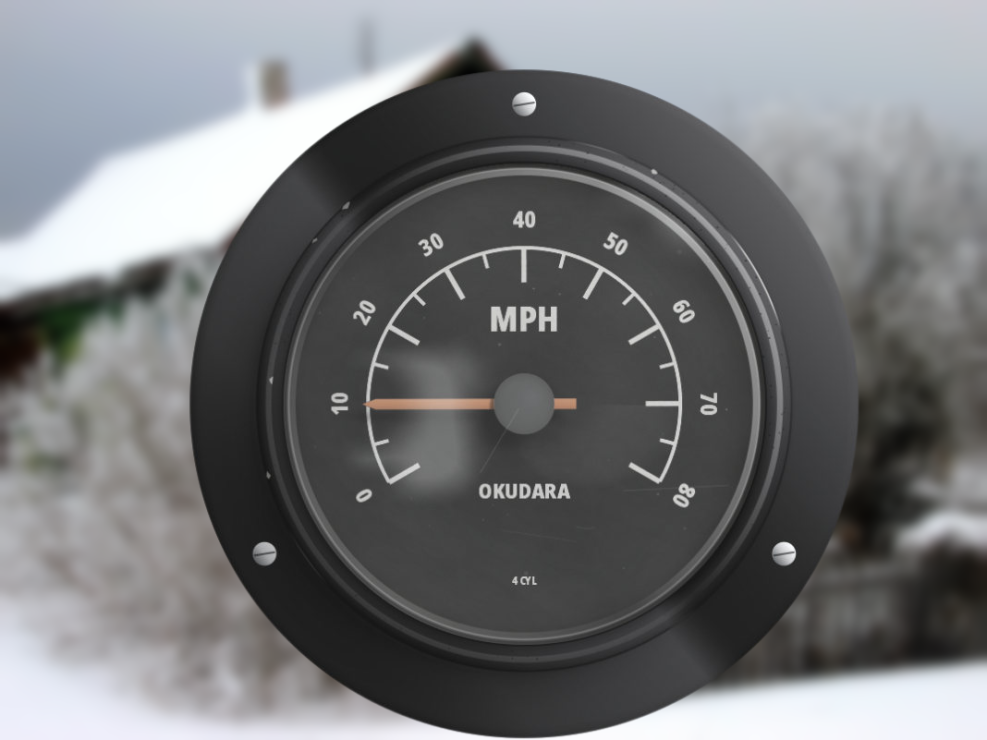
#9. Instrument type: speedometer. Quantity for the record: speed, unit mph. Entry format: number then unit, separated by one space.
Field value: 10 mph
